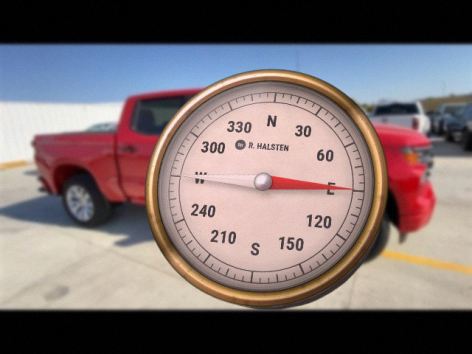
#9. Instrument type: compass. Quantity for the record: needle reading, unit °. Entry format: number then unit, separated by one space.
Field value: 90 °
